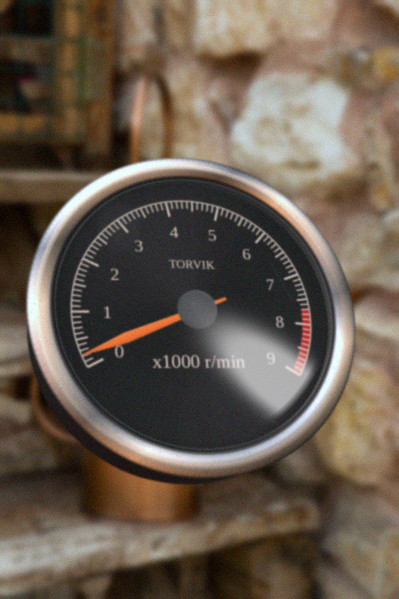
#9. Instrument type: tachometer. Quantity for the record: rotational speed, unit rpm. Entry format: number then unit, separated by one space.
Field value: 200 rpm
